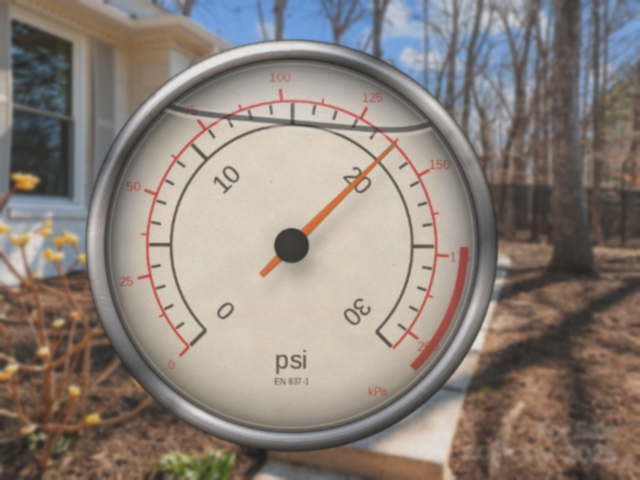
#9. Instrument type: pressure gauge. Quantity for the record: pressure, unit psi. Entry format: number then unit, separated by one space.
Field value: 20 psi
